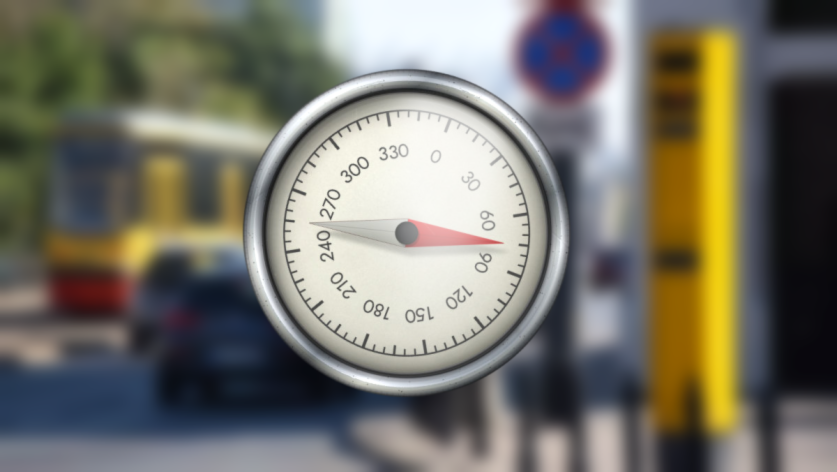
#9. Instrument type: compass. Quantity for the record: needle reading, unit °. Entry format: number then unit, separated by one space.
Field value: 75 °
